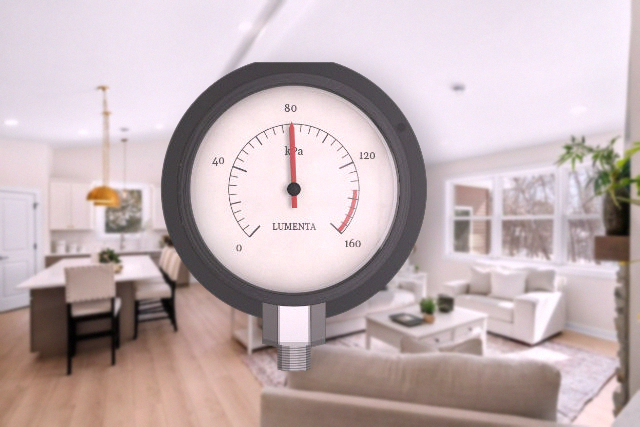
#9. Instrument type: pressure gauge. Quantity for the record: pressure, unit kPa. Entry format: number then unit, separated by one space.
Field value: 80 kPa
